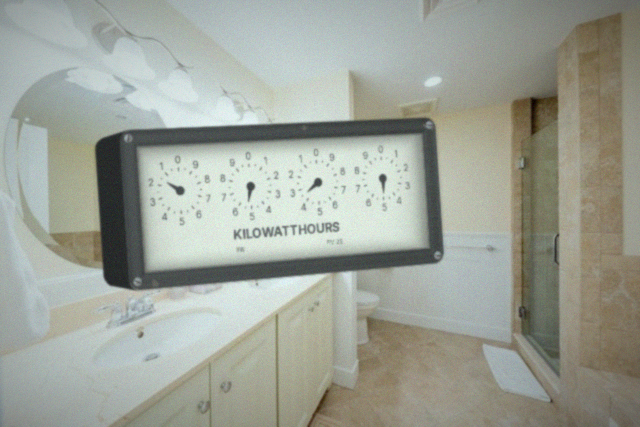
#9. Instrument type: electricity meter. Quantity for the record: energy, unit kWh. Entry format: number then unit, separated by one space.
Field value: 1535 kWh
